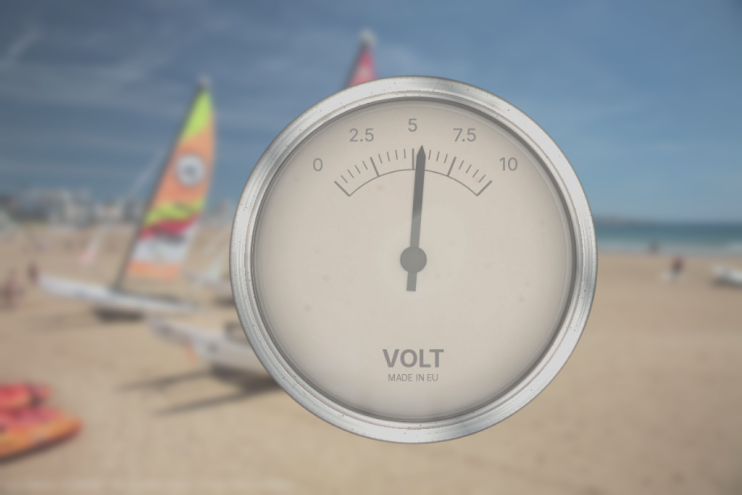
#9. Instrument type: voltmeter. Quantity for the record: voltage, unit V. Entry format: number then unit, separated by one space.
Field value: 5.5 V
